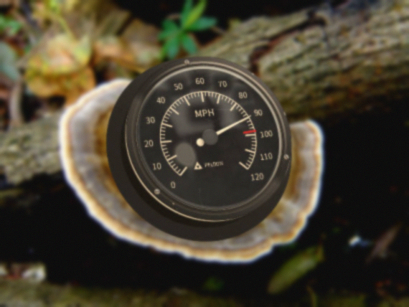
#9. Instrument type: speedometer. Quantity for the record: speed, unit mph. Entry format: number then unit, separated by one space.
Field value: 90 mph
